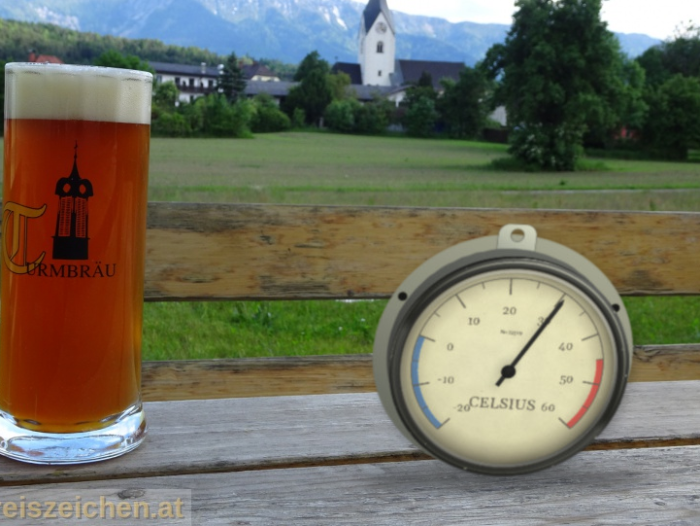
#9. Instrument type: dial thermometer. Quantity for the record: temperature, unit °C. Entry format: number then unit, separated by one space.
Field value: 30 °C
